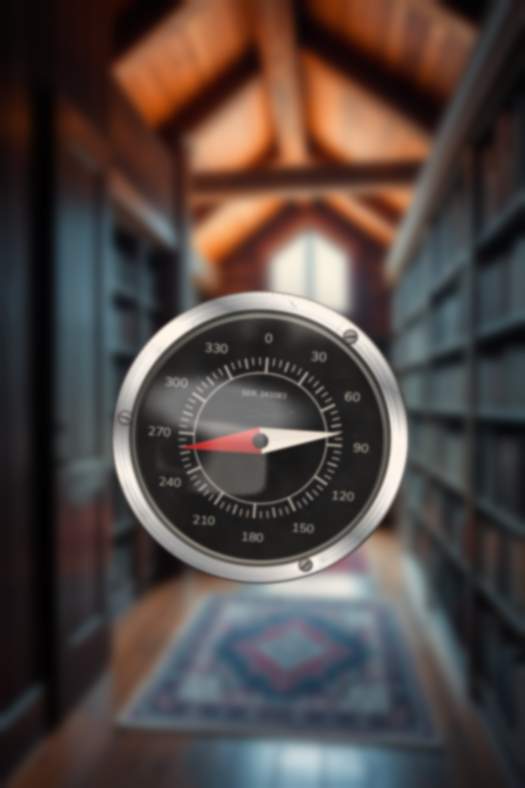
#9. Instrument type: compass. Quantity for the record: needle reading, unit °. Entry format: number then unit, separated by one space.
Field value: 260 °
